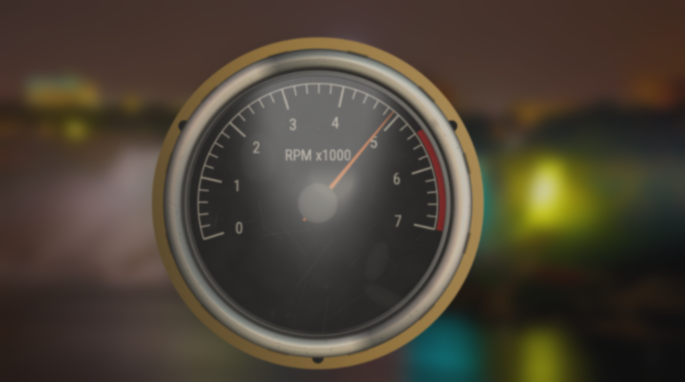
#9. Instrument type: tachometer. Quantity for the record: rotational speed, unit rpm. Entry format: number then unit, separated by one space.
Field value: 4900 rpm
